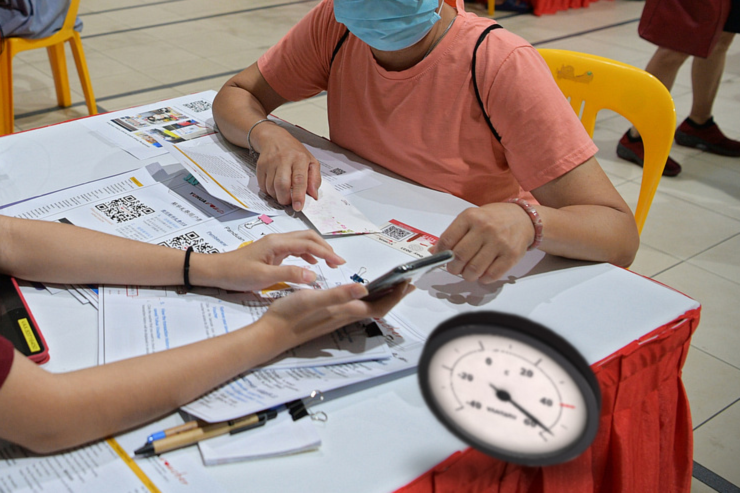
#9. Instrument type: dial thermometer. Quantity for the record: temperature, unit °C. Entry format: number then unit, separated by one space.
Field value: 55 °C
